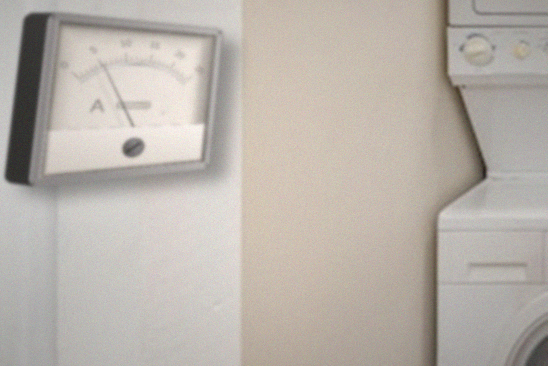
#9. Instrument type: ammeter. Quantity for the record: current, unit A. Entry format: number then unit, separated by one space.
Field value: 5 A
